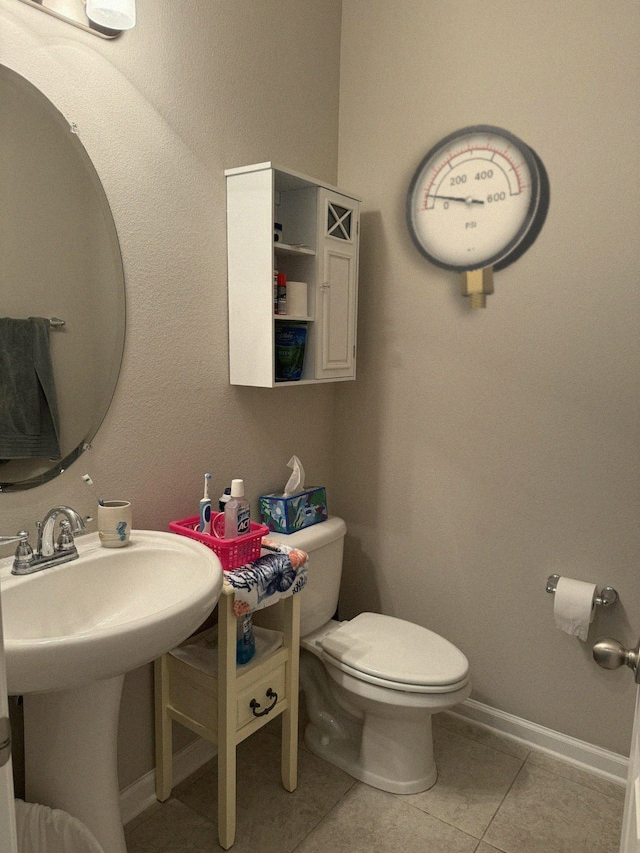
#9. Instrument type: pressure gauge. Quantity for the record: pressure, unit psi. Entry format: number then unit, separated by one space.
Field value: 50 psi
